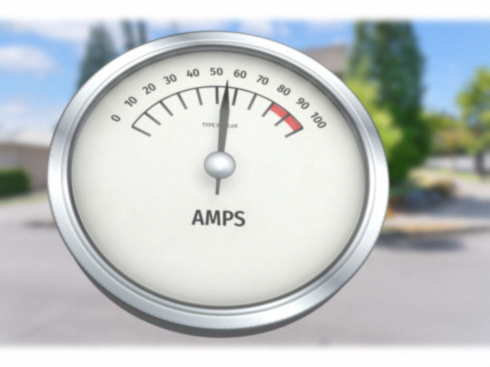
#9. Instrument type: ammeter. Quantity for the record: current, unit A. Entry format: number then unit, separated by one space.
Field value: 55 A
